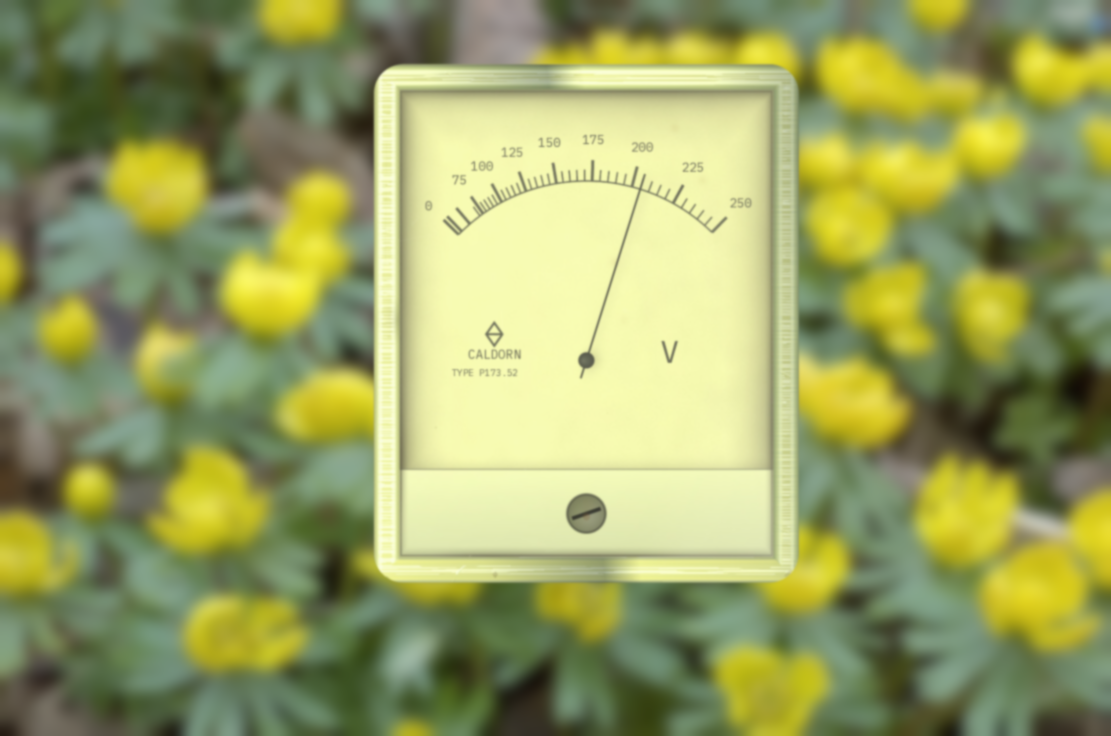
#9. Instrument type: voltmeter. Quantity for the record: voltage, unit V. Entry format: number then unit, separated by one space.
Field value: 205 V
